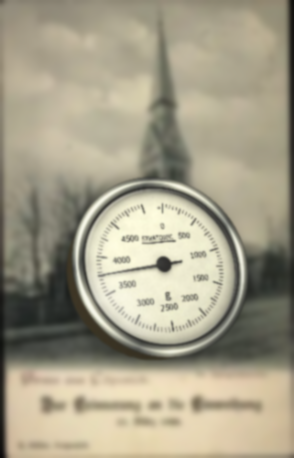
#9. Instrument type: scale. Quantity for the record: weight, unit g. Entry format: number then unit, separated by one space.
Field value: 3750 g
